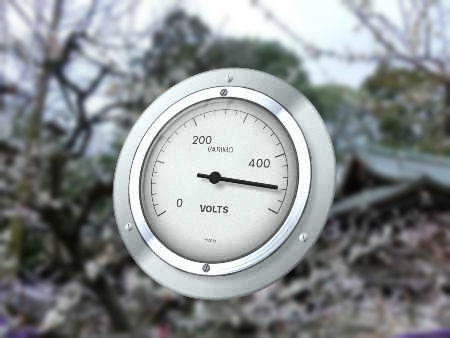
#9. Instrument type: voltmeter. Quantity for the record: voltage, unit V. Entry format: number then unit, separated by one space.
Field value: 460 V
